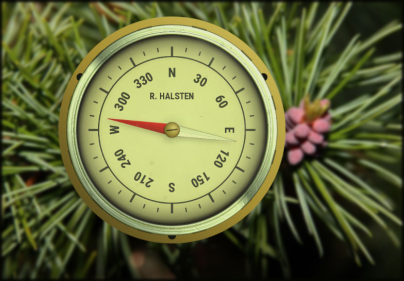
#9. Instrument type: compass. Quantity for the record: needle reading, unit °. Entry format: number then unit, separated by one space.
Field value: 280 °
